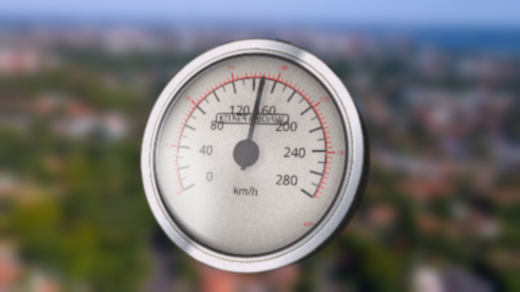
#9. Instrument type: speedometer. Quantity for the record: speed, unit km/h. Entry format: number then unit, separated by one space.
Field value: 150 km/h
